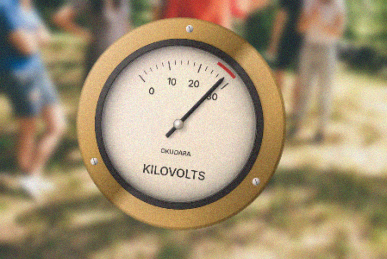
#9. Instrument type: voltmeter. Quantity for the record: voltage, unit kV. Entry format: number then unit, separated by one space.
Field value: 28 kV
